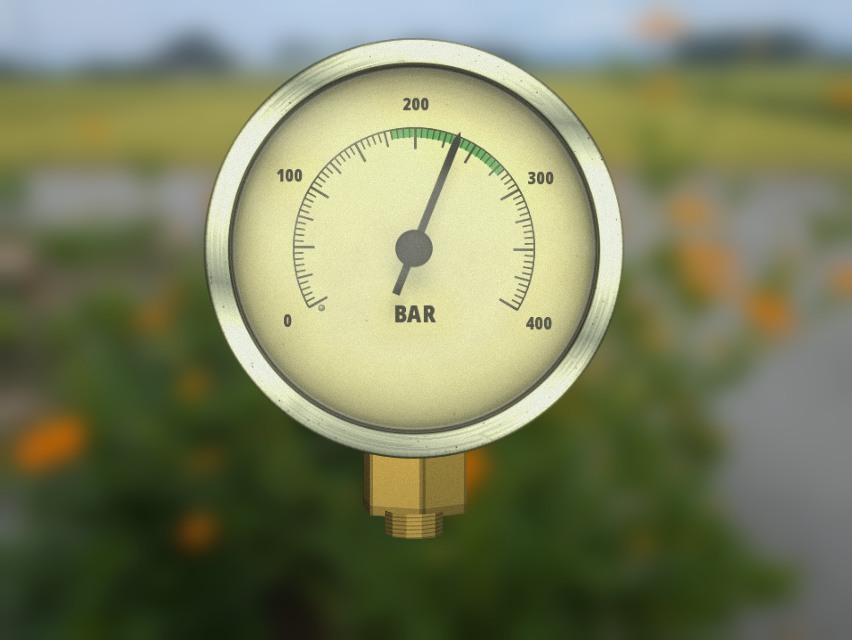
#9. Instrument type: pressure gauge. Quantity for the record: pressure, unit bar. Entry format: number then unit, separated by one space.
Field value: 235 bar
